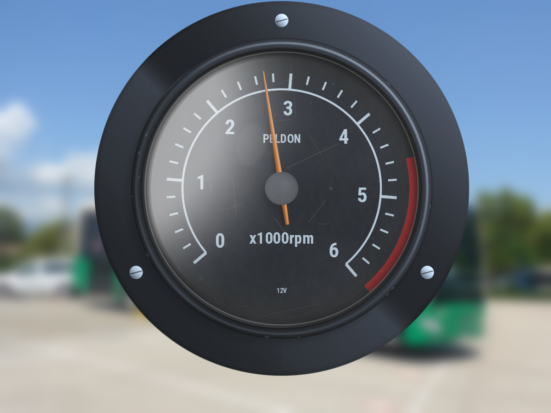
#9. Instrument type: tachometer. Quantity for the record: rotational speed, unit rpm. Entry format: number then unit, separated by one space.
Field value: 2700 rpm
